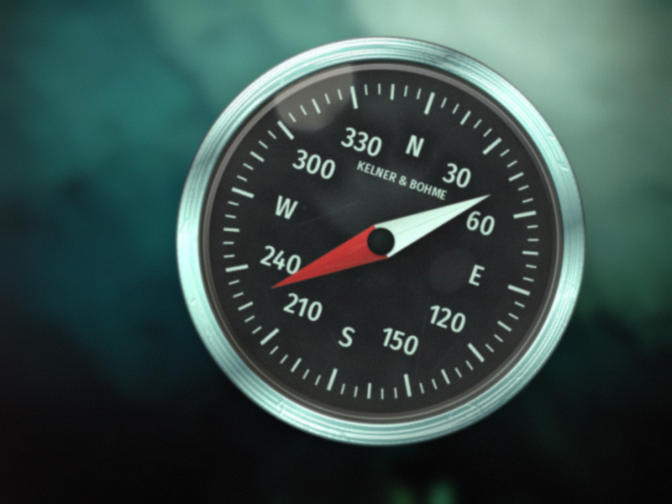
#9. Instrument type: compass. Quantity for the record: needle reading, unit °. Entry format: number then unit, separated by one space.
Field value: 227.5 °
